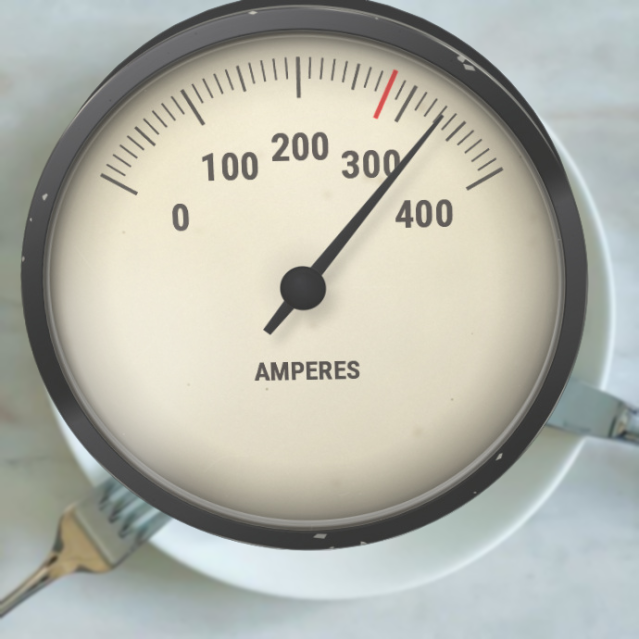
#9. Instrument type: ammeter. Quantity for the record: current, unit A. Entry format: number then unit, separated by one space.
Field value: 330 A
